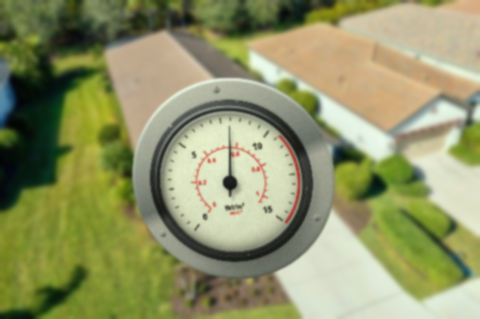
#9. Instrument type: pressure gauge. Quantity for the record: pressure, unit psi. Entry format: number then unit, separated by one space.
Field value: 8 psi
